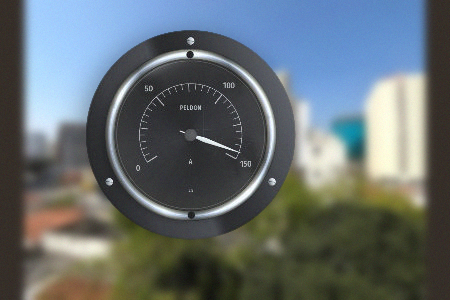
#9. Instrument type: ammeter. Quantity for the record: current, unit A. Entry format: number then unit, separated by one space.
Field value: 145 A
